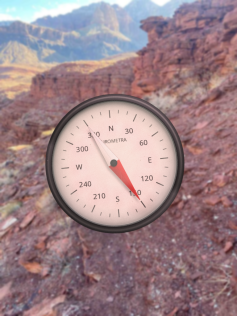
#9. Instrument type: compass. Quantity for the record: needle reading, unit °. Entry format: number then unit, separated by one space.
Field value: 150 °
